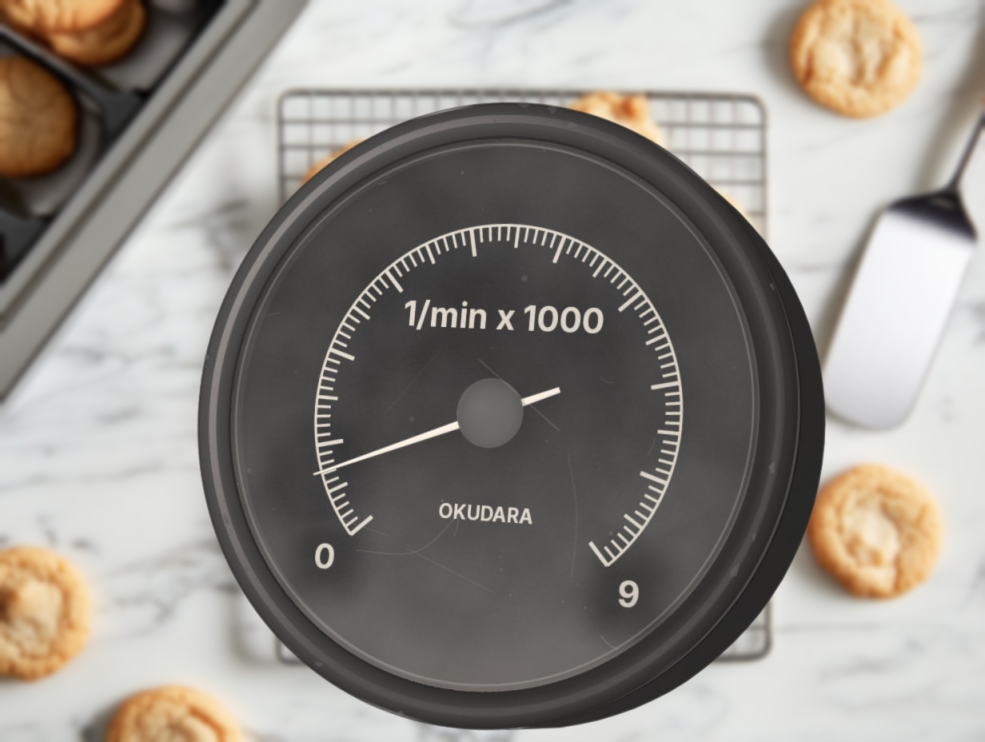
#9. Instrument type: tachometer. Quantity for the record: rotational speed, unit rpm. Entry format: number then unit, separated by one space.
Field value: 700 rpm
